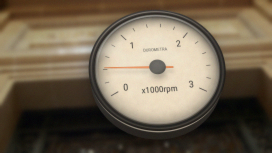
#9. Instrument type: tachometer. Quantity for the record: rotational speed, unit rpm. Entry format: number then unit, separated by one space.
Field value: 400 rpm
